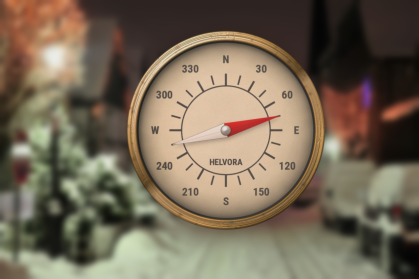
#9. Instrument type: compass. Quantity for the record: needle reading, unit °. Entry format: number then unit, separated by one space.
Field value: 75 °
